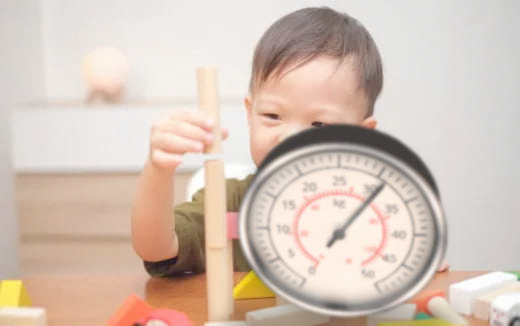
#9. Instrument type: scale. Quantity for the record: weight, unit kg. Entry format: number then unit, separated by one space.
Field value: 31 kg
